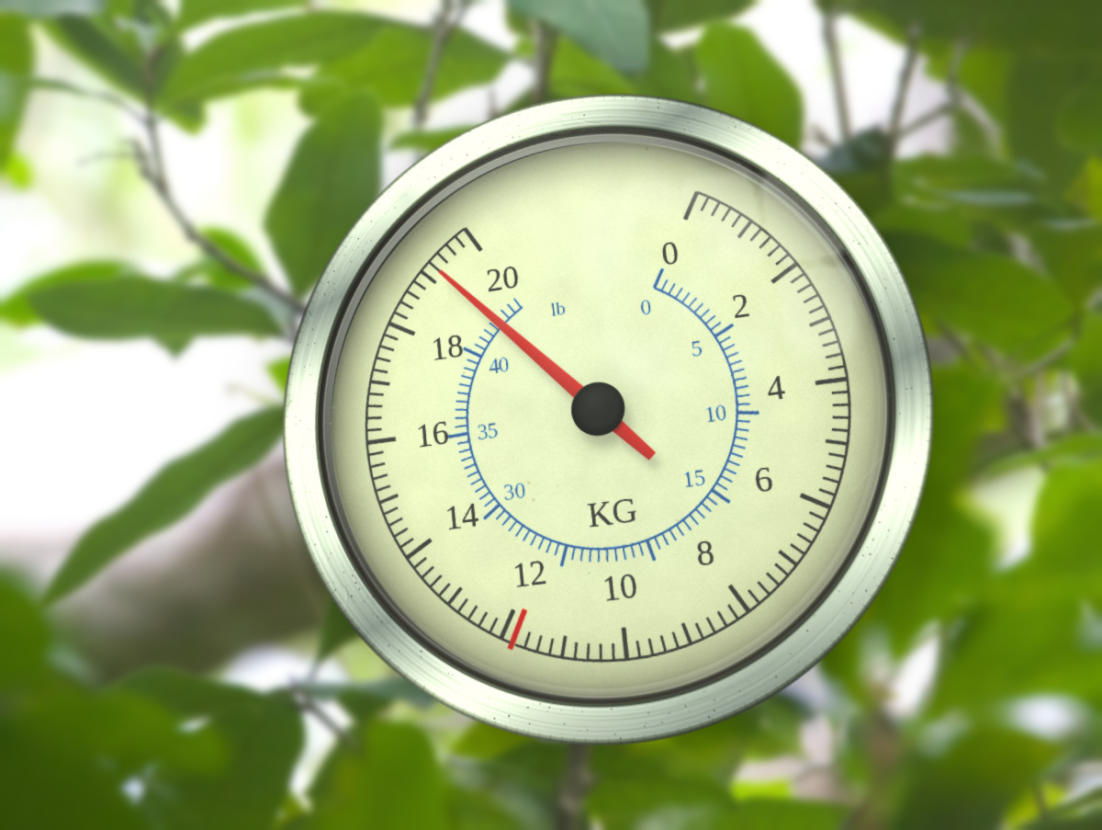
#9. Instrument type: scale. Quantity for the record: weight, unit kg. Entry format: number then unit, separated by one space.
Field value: 19.2 kg
